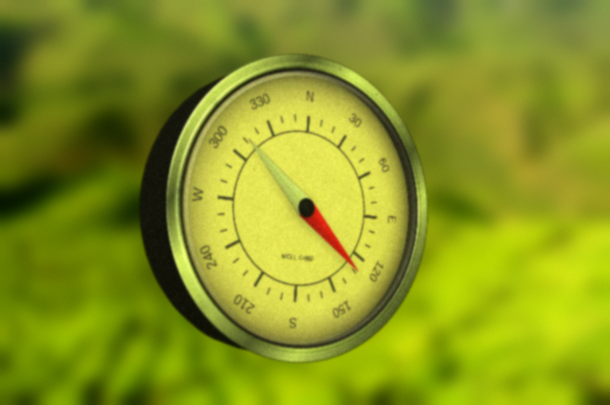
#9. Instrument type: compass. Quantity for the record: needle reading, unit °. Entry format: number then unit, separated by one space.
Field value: 130 °
